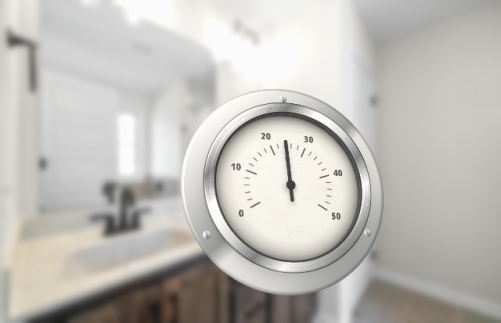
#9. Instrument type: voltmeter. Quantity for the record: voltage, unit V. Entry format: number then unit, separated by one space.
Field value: 24 V
